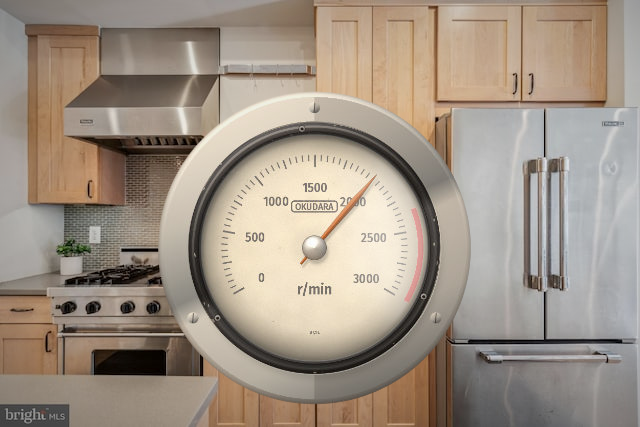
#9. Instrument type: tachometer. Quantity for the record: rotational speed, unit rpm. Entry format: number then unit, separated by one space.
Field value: 2000 rpm
